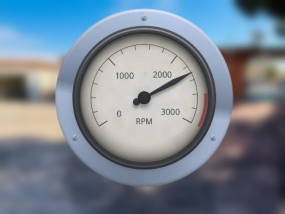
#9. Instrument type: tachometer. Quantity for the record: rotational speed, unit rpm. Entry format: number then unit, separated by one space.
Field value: 2300 rpm
